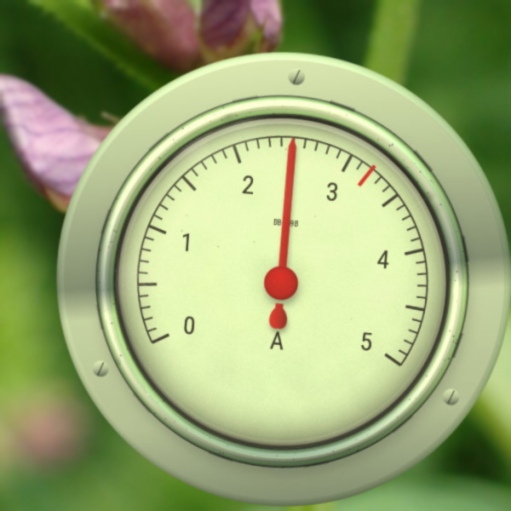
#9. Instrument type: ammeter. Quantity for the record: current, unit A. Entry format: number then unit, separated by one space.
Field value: 2.5 A
